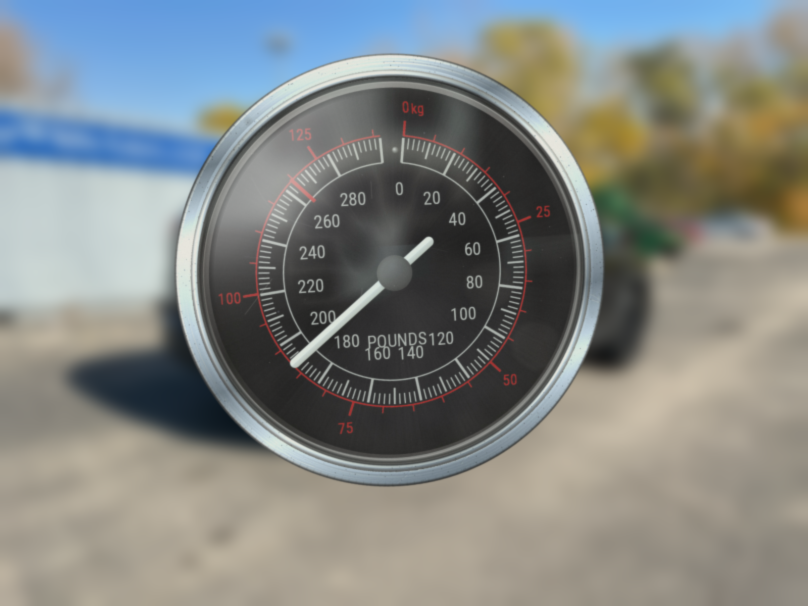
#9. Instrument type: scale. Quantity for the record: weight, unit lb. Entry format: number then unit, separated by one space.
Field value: 192 lb
